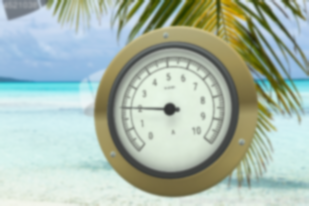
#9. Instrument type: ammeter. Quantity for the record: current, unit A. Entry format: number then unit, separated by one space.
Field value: 2 A
